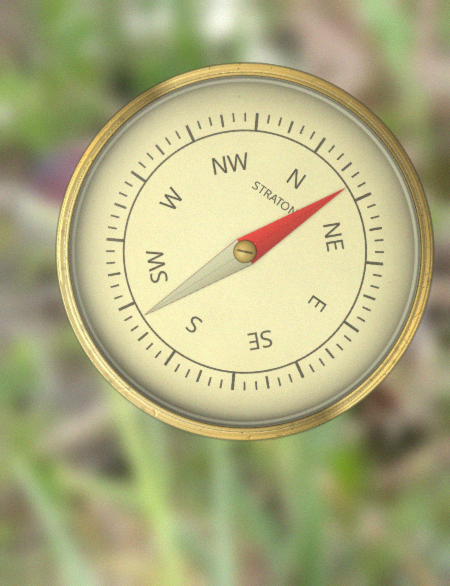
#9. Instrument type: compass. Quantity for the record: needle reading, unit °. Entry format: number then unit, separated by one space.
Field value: 22.5 °
